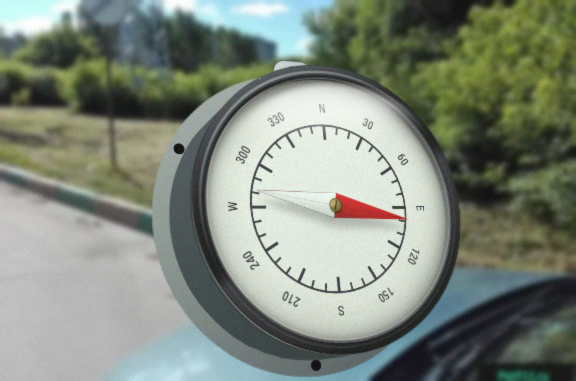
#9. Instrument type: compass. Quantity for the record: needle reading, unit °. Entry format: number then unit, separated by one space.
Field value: 100 °
